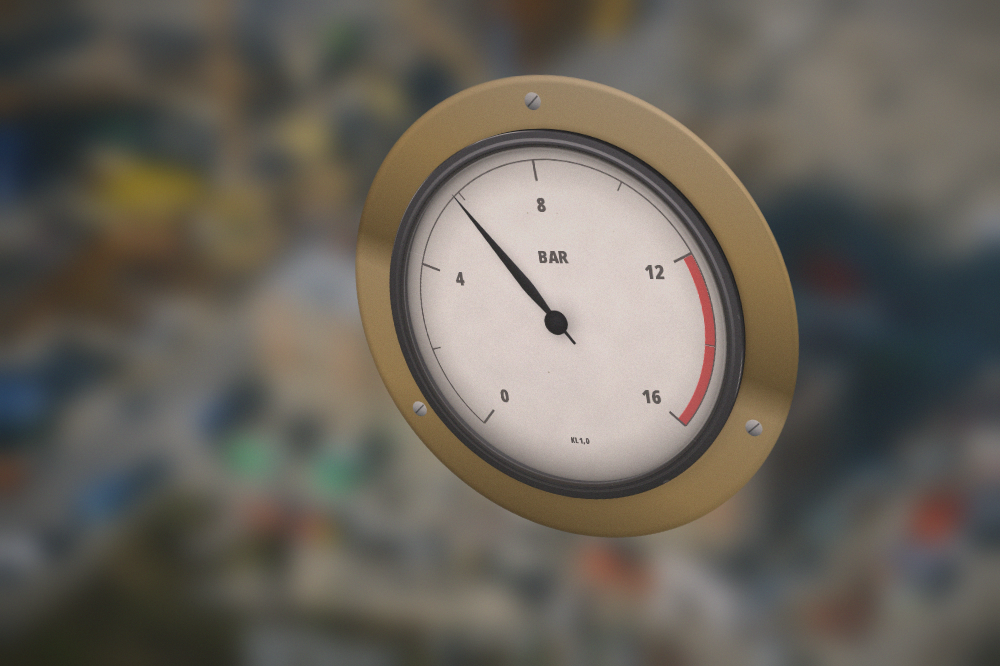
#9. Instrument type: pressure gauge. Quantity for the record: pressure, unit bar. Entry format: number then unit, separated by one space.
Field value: 6 bar
